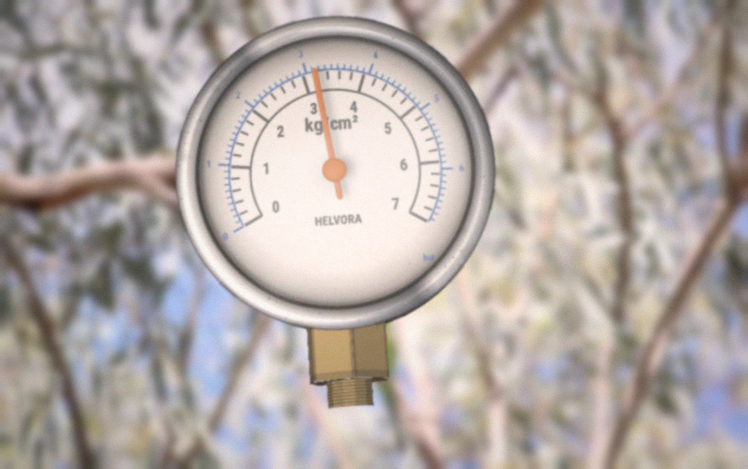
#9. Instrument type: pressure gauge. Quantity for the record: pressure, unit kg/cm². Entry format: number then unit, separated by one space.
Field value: 3.2 kg/cm²
